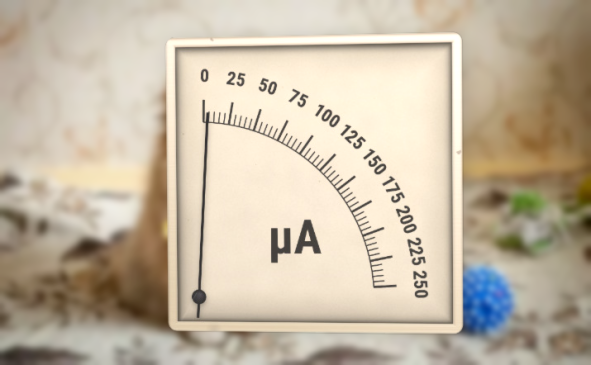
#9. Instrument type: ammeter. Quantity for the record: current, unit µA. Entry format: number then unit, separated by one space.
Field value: 5 µA
